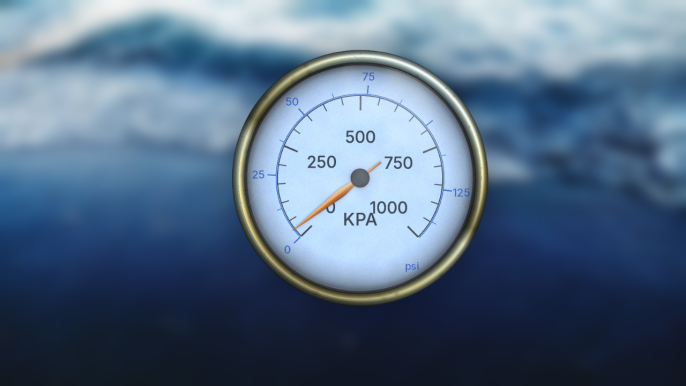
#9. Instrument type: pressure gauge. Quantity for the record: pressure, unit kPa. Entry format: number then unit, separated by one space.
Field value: 25 kPa
